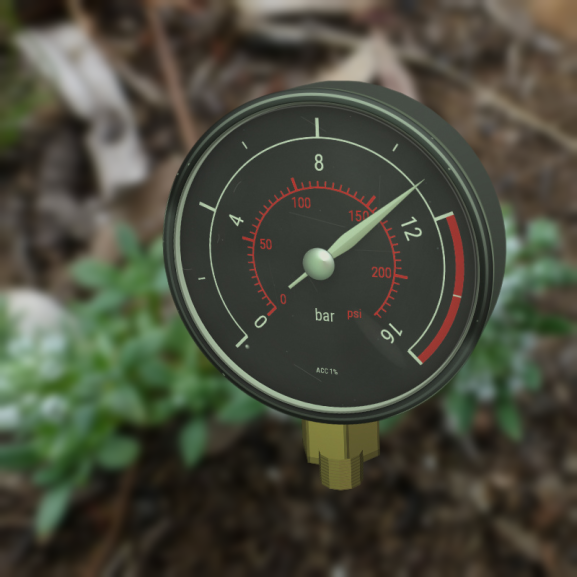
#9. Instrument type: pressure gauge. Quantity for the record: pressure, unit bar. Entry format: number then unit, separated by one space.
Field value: 11 bar
